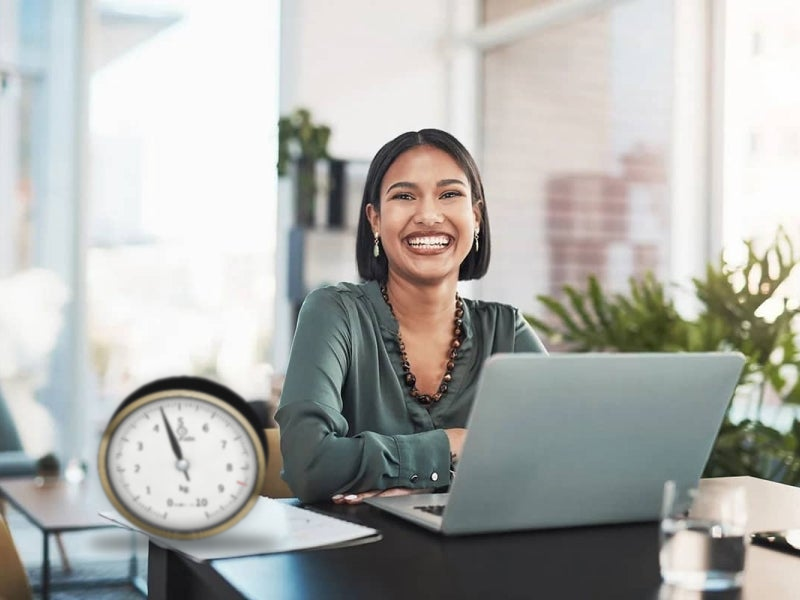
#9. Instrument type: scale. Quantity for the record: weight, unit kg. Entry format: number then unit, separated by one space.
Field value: 4.5 kg
